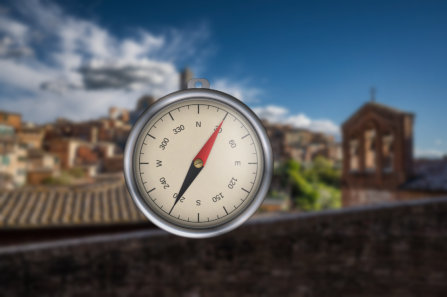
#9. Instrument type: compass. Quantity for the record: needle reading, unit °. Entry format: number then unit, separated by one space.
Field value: 30 °
